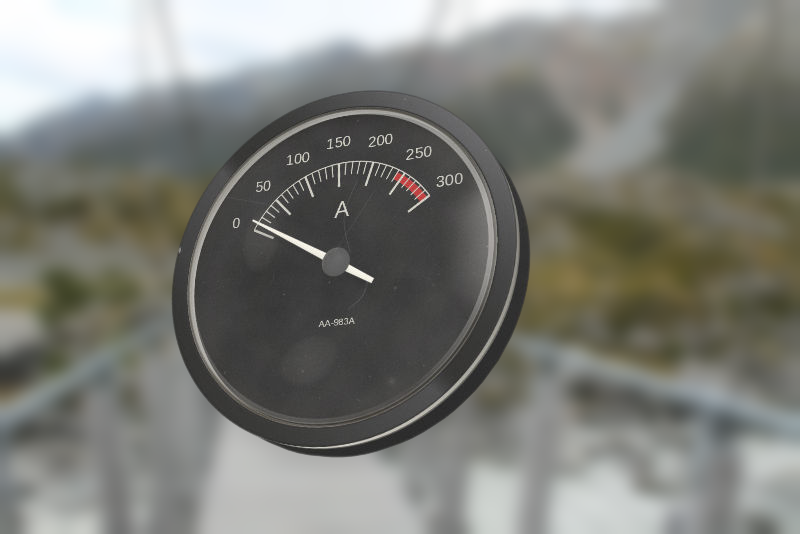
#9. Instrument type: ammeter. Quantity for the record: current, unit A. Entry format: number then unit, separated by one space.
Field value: 10 A
